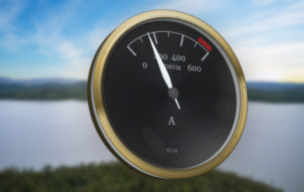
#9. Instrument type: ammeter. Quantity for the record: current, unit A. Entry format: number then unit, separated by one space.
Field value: 150 A
